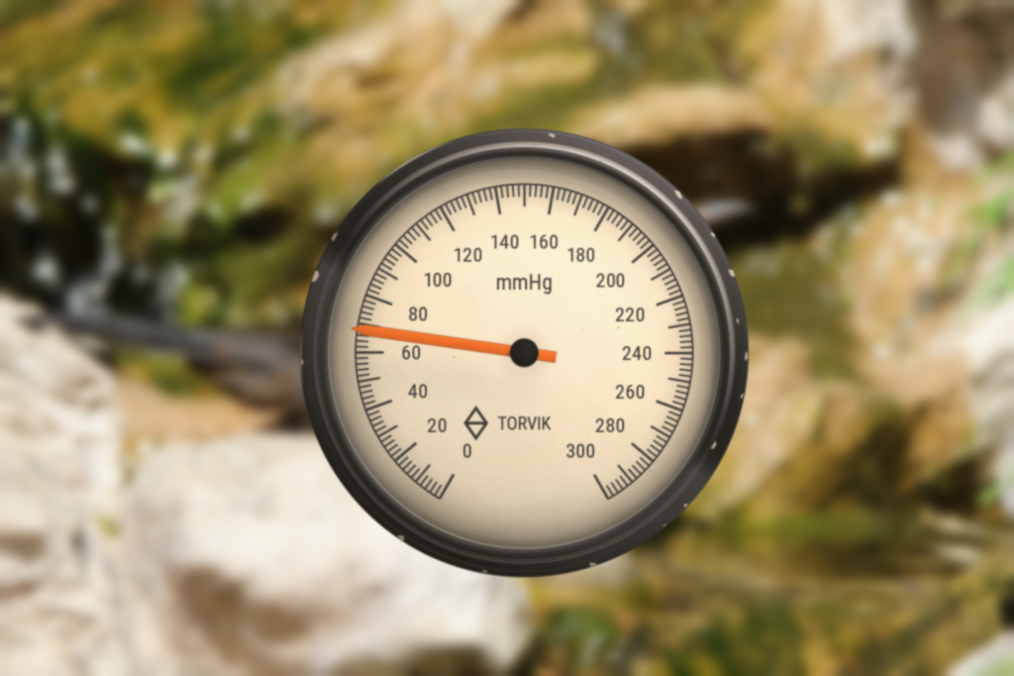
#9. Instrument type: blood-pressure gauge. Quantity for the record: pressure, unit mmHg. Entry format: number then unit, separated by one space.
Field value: 68 mmHg
